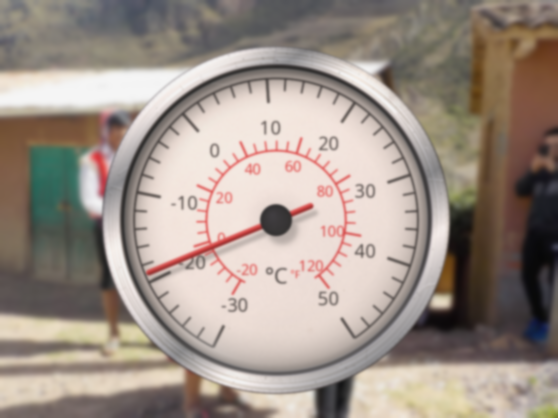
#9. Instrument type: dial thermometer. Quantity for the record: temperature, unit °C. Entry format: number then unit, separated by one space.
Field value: -19 °C
